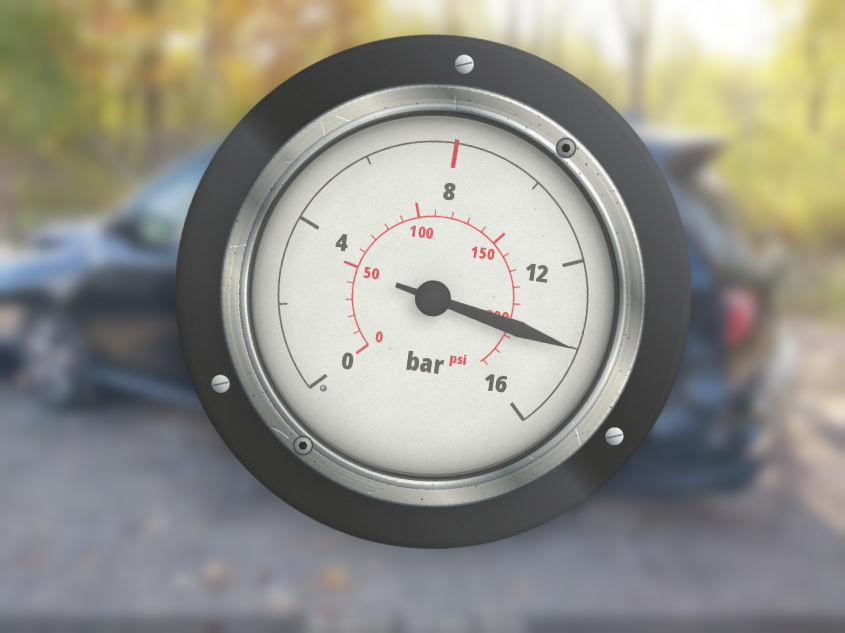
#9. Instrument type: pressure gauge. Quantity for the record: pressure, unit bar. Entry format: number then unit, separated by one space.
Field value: 14 bar
